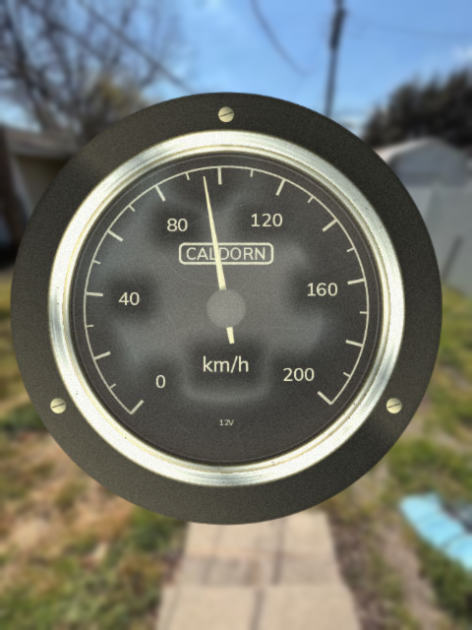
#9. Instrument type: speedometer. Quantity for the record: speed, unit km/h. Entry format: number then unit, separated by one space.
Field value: 95 km/h
